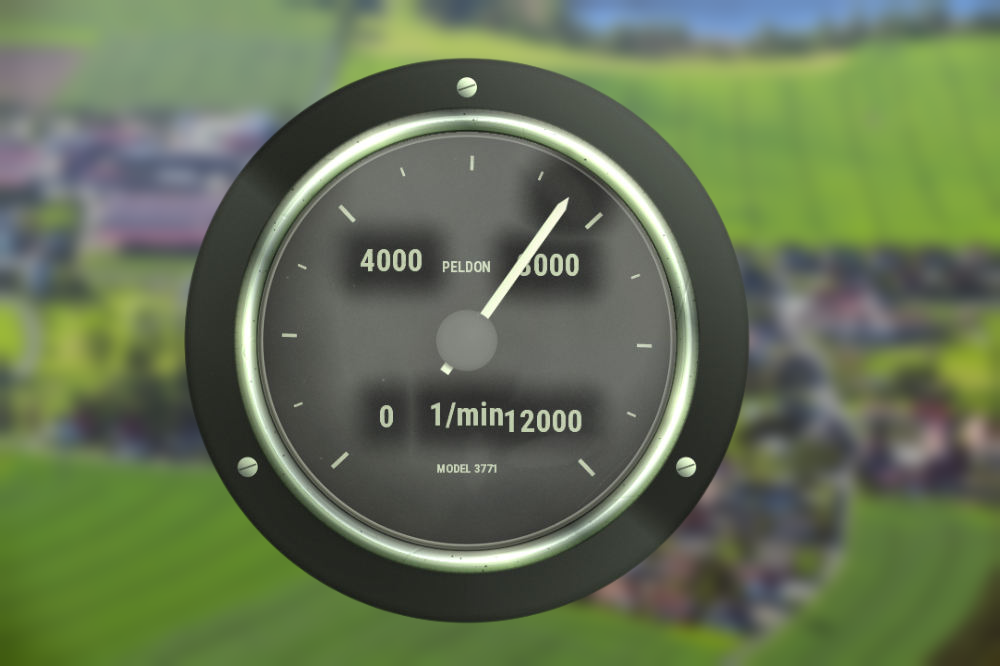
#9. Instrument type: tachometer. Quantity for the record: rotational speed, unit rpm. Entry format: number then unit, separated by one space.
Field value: 7500 rpm
